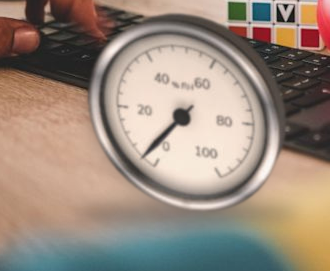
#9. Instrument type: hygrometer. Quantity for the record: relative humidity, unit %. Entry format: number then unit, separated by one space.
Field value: 4 %
